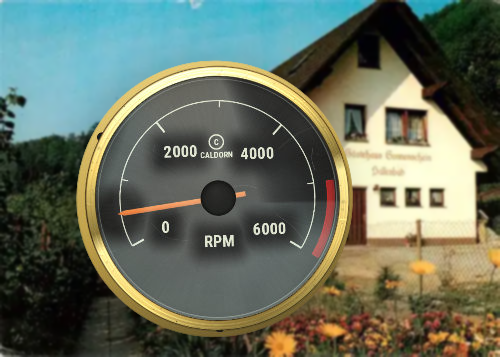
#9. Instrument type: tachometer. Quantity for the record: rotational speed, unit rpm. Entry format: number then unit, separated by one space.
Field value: 500 rpm
